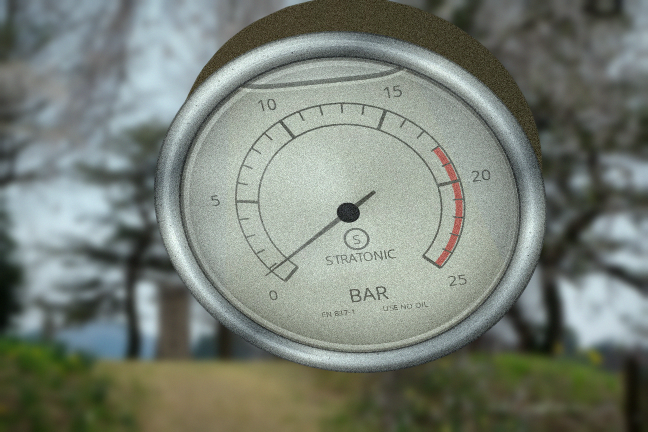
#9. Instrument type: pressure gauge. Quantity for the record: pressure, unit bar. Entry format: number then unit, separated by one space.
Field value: 1 bar
